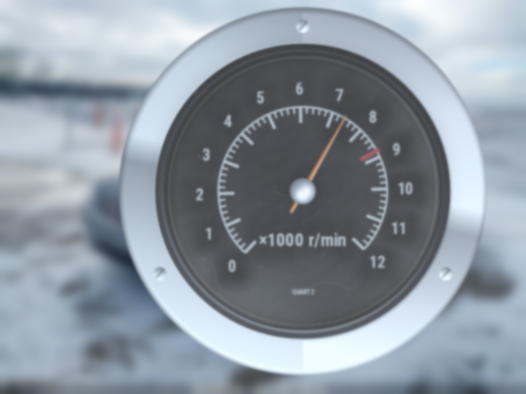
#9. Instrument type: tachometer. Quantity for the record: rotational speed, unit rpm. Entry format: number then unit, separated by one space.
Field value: 7400 rpm
